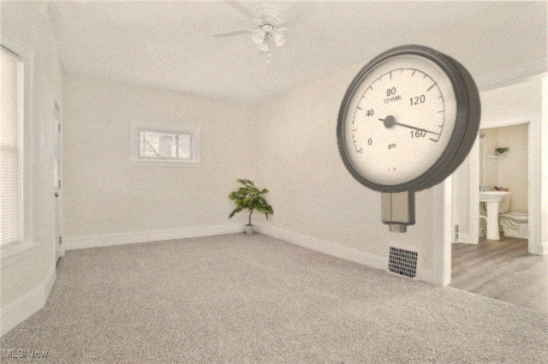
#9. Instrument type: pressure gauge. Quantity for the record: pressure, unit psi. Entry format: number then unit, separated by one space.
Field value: 155 psi
